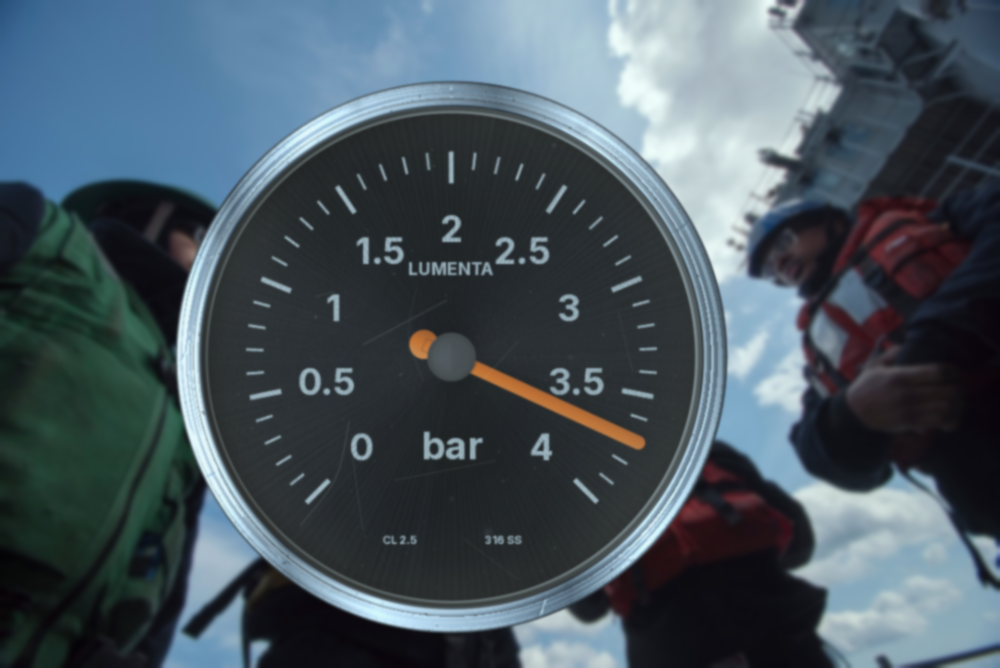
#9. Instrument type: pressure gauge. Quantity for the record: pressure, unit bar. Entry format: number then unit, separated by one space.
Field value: 3.7 bar
